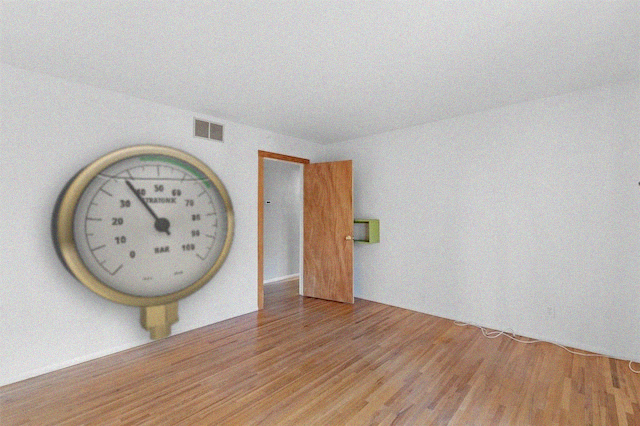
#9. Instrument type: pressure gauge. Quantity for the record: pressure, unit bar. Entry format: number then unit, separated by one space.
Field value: 37.5 bar
